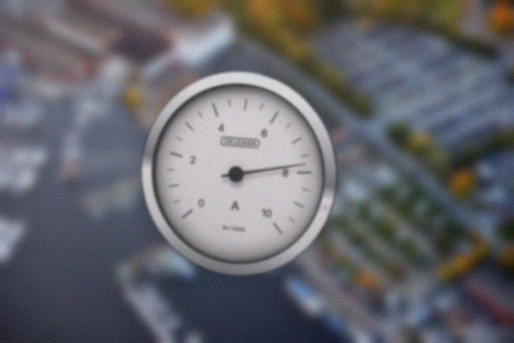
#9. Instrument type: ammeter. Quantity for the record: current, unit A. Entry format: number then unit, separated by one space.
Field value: 7.75 A
